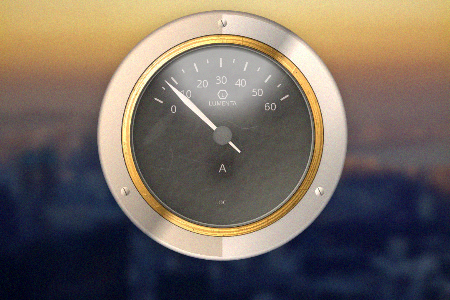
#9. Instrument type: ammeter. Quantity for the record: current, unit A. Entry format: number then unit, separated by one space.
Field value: 7.5 A
